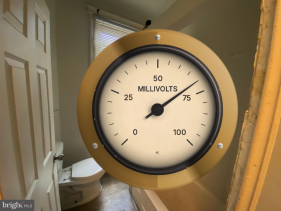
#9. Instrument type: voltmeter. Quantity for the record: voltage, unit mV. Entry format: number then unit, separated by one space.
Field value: 70 mV
